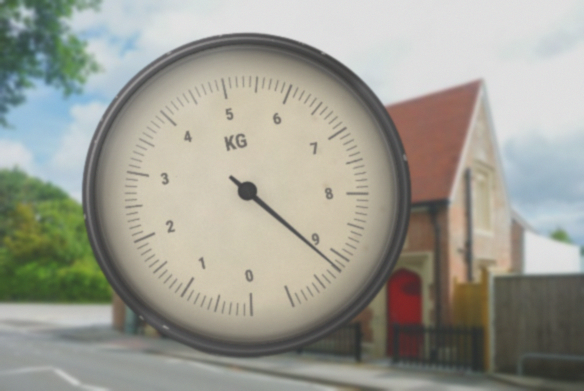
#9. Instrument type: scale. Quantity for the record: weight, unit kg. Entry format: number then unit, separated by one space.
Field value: 9.2 kg
